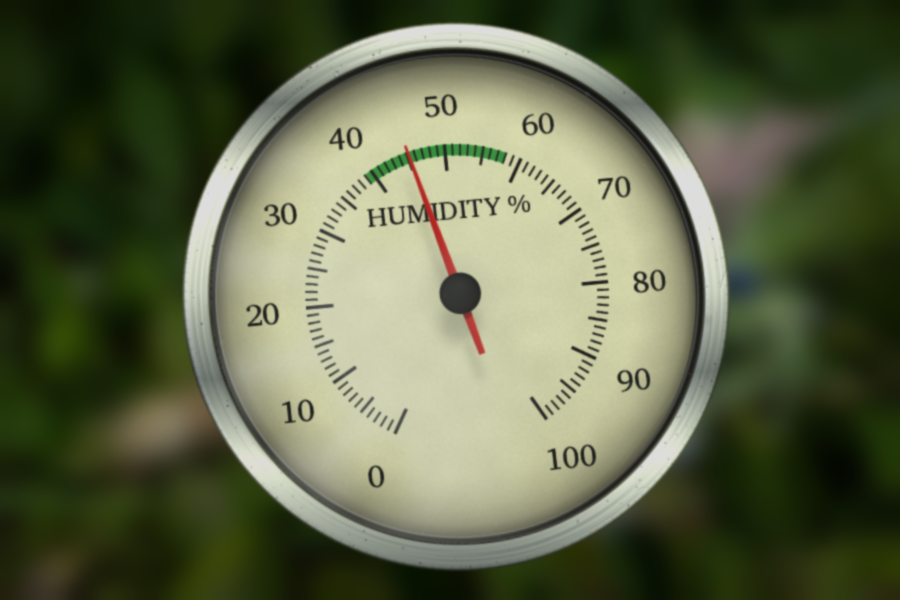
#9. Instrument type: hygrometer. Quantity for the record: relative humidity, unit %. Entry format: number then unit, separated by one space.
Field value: 45 %
